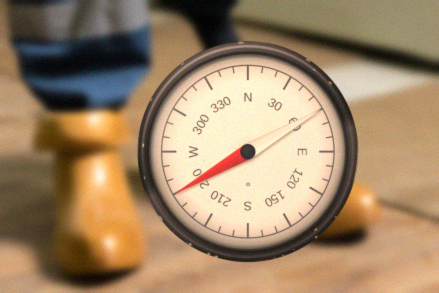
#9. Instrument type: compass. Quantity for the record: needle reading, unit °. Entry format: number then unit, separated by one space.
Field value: 240 °
